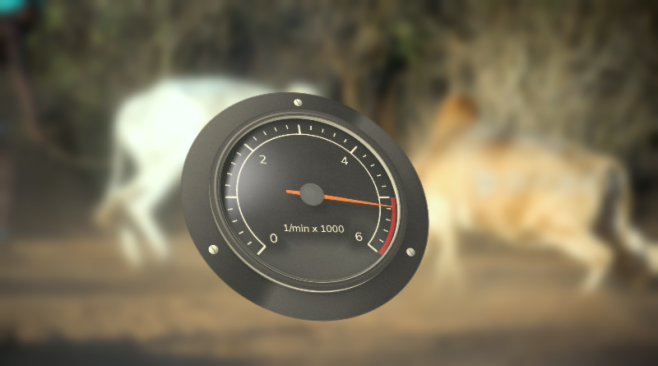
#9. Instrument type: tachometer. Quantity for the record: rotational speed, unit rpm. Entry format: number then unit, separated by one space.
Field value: 5200 rpm
